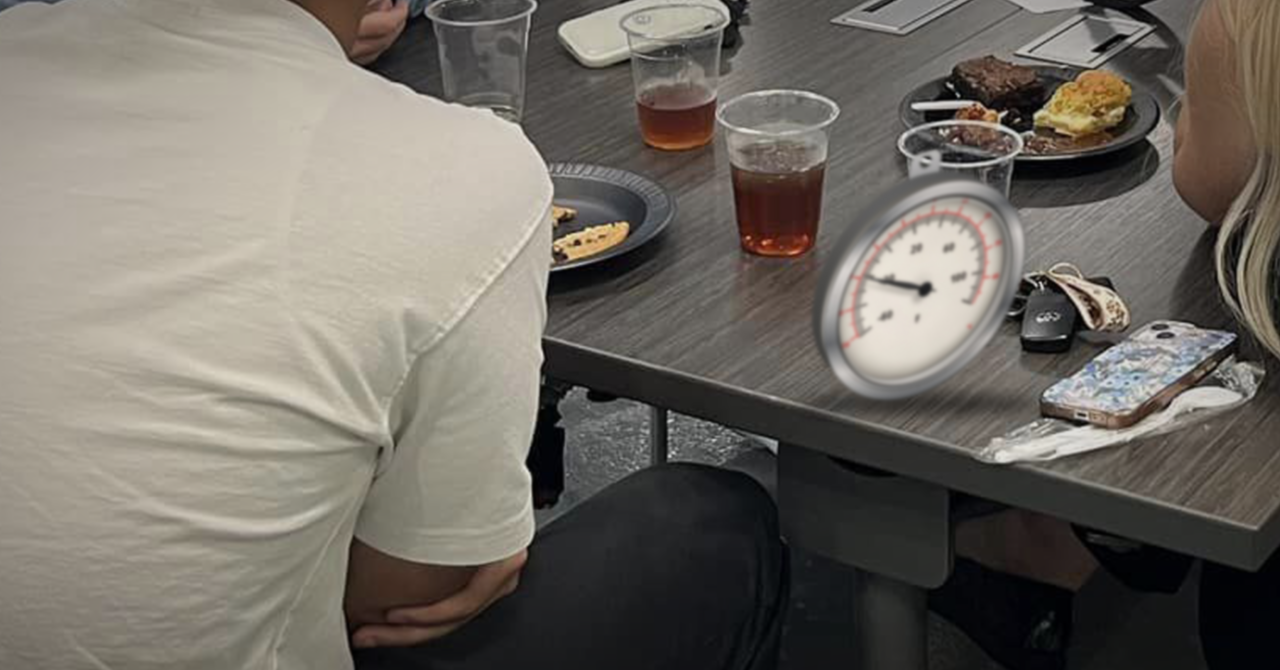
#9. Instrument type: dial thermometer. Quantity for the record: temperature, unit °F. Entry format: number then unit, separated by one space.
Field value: -20 °F
